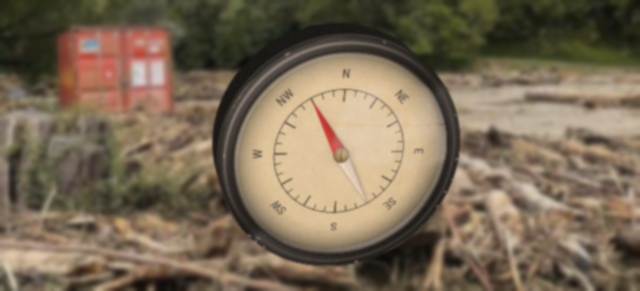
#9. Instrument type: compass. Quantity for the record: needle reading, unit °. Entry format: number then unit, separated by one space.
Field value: 330 °
